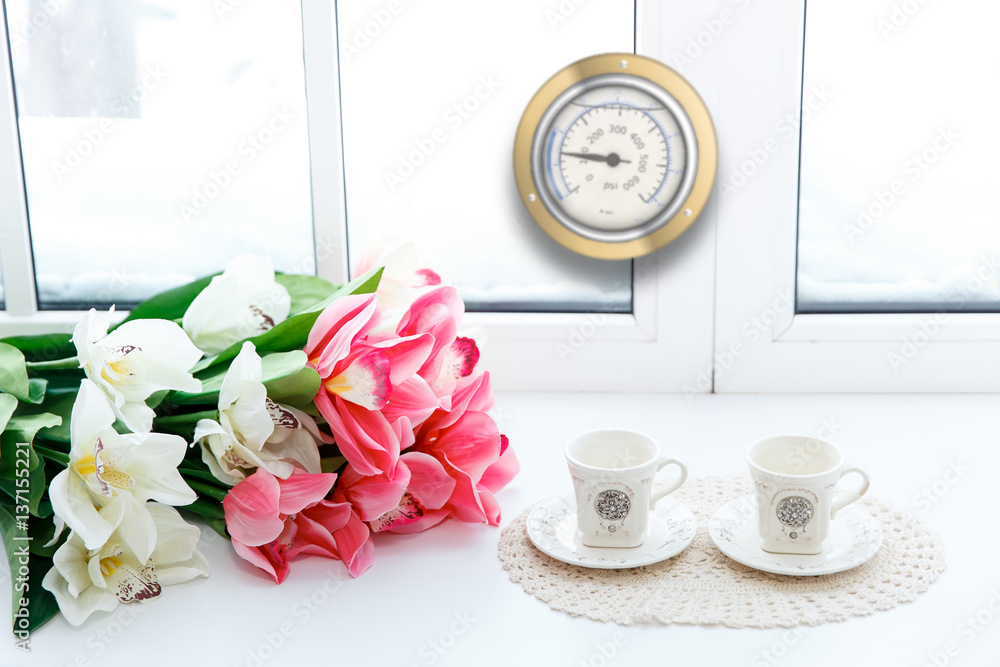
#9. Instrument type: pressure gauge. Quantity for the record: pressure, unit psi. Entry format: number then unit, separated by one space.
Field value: 100 psi
